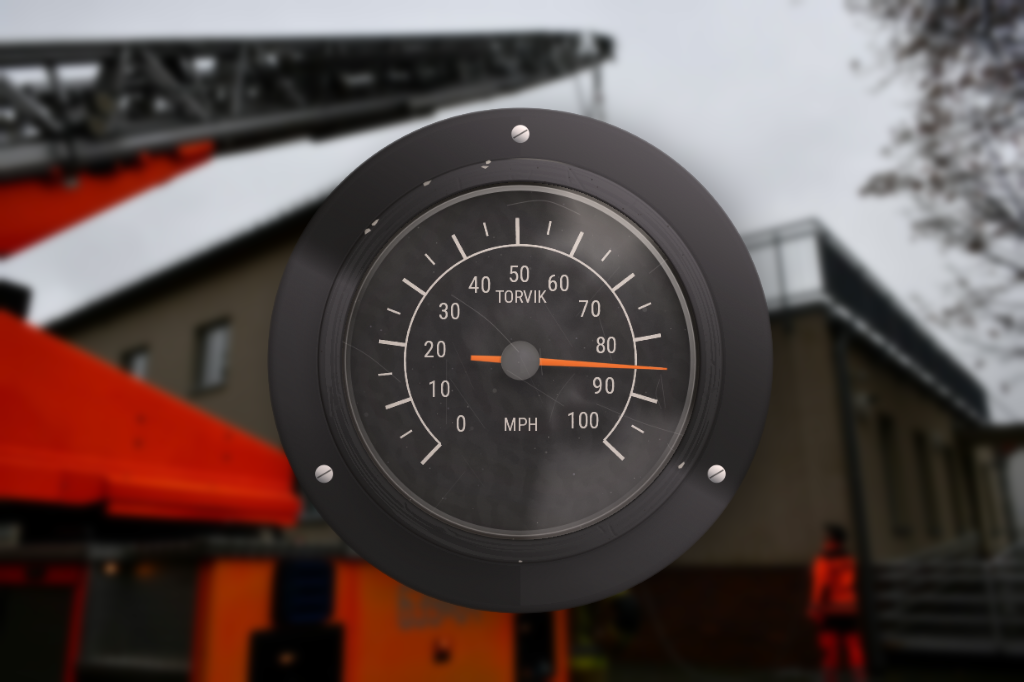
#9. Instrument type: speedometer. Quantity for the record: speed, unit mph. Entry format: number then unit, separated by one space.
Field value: 85 mph
